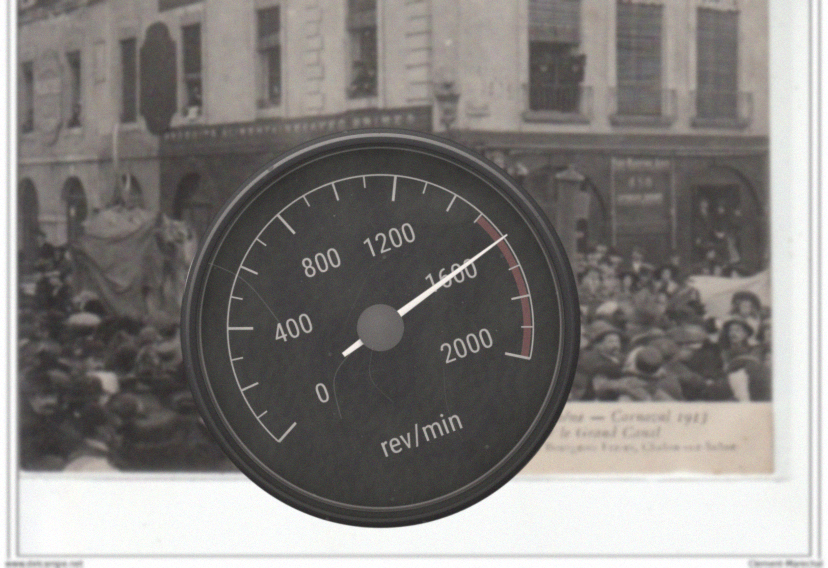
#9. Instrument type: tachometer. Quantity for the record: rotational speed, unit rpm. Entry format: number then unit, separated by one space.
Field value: 1600 rpm
